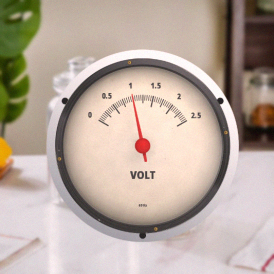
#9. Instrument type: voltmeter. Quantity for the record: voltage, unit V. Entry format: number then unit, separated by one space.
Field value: 1 V
